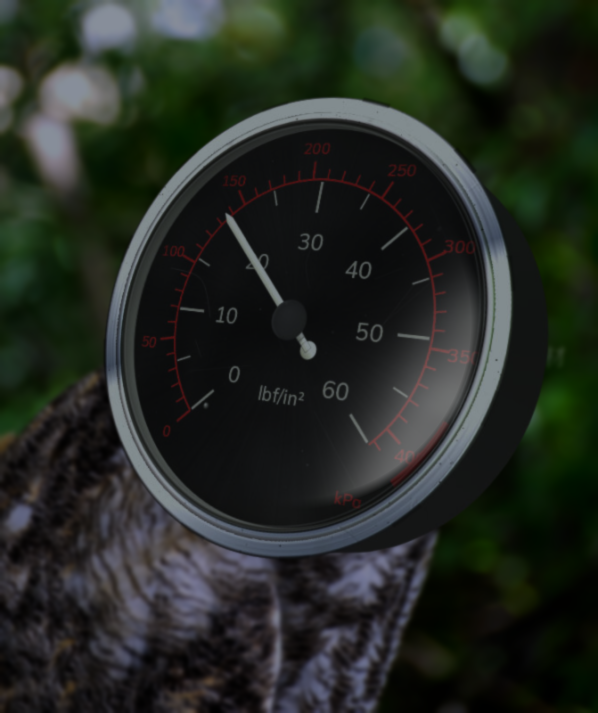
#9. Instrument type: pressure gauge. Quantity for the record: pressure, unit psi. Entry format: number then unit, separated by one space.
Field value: 20 psi
